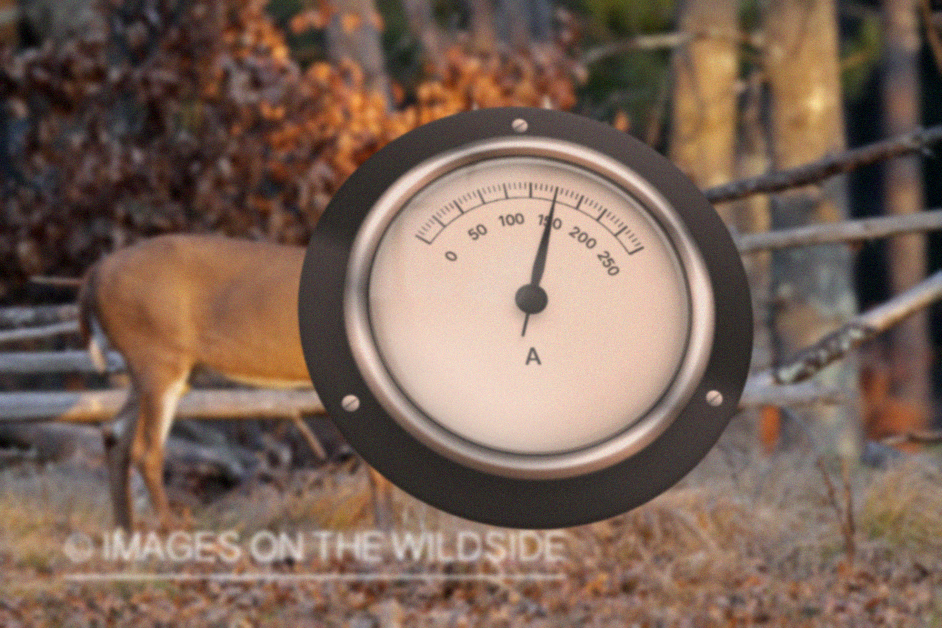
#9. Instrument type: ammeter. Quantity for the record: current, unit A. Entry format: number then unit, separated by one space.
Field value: 150 A
